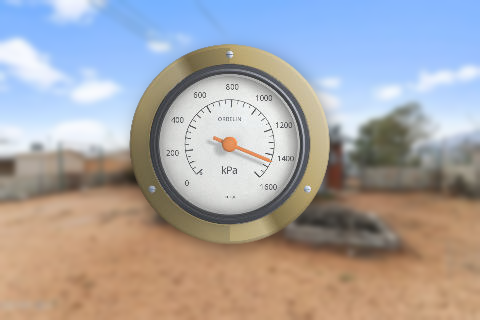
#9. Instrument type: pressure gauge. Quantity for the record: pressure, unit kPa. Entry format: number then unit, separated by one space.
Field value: 1450 kPa
